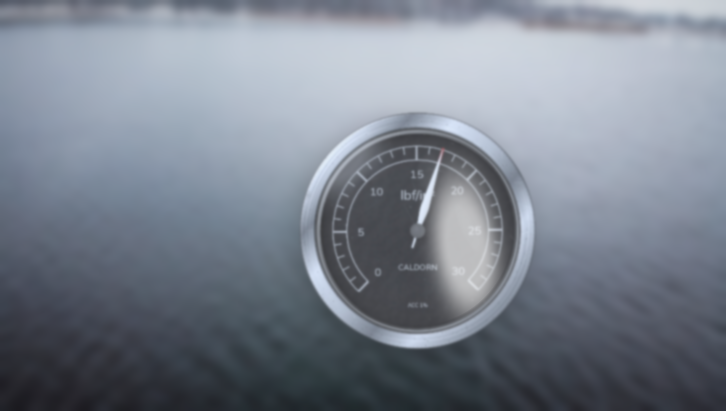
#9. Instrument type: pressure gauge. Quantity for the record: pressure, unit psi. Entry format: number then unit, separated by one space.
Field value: 17 psi
